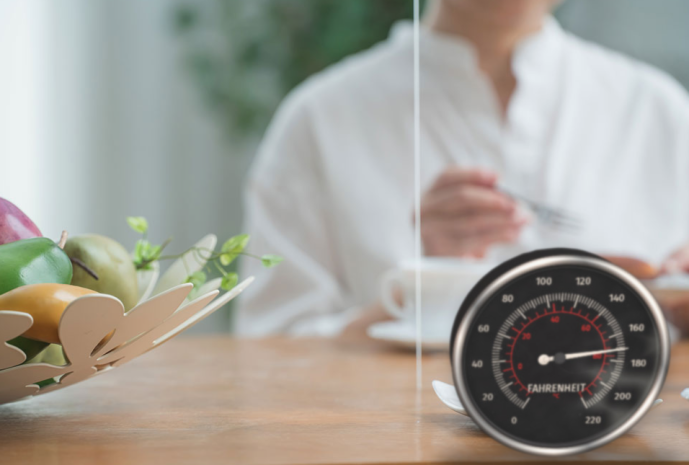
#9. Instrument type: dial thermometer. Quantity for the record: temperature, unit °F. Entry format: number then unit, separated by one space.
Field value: 170 °F
